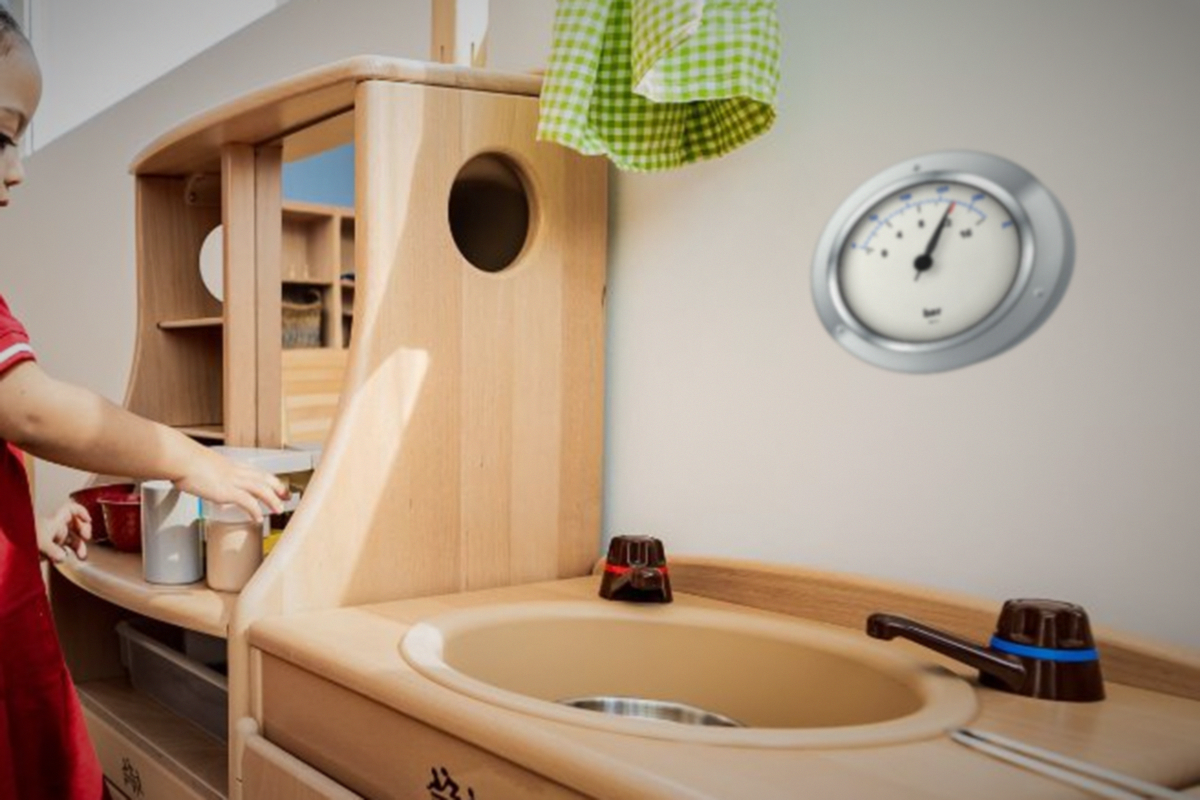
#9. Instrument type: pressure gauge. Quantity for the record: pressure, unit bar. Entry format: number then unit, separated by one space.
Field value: 12 bar
